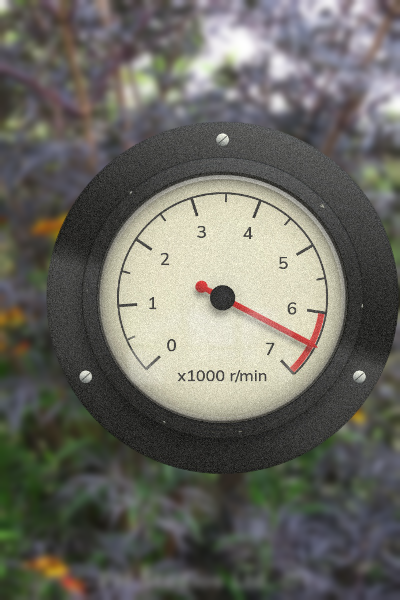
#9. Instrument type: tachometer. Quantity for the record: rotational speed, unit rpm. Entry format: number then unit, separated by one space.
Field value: 6500 rpm
